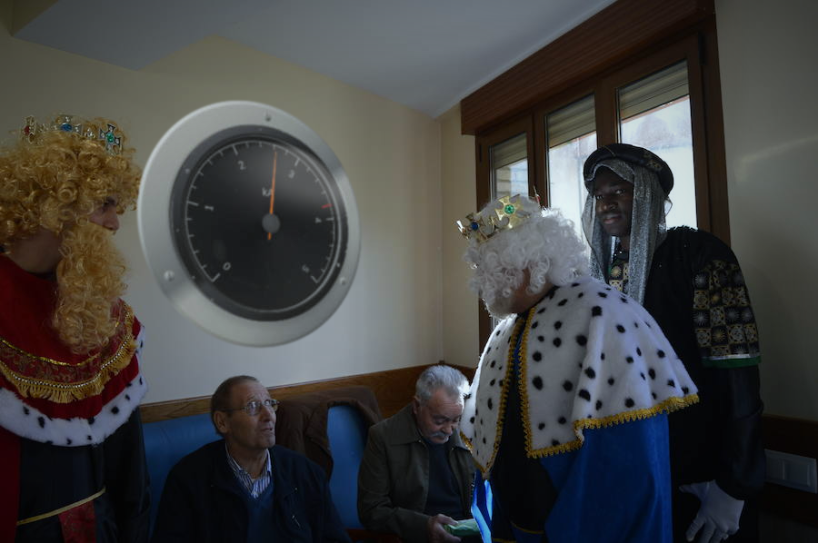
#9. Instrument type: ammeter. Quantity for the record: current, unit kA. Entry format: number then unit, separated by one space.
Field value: 2.6 kA
